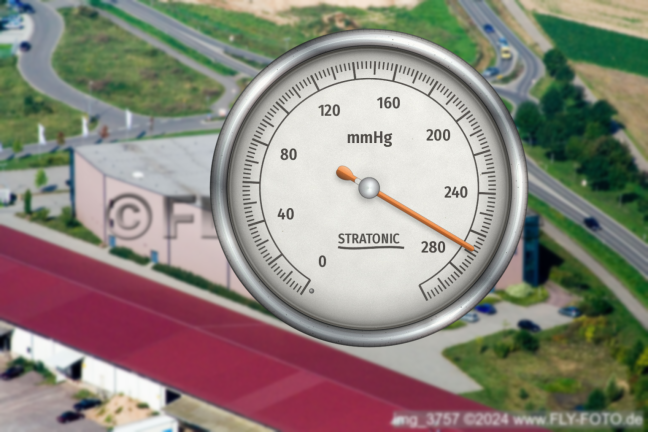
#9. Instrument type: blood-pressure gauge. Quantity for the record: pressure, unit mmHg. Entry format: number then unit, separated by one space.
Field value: 268 mmHg
